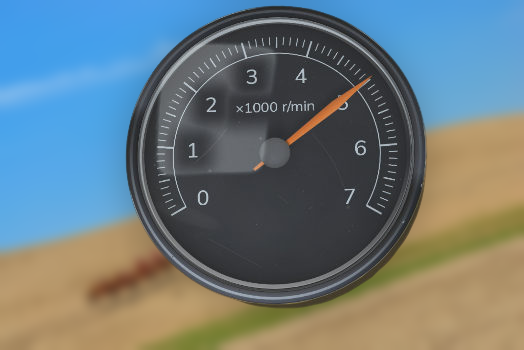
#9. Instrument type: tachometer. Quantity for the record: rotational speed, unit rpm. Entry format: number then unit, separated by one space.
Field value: 5000 rpm
